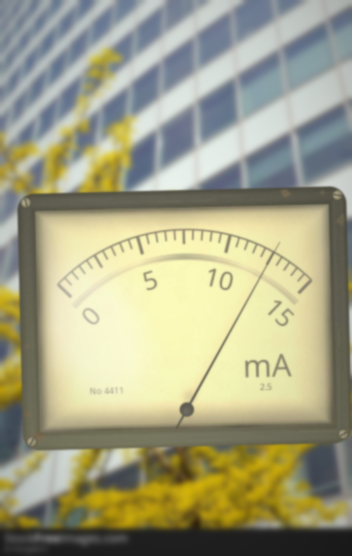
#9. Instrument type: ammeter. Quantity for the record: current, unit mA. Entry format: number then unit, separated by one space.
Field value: 12.5 mA
